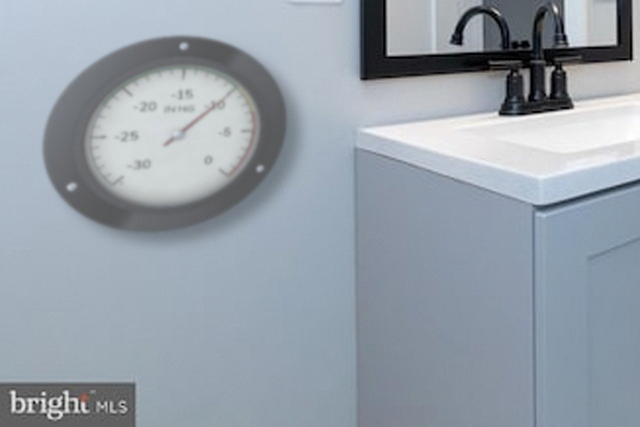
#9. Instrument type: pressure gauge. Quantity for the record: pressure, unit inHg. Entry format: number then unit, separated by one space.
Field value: -10 inHg
